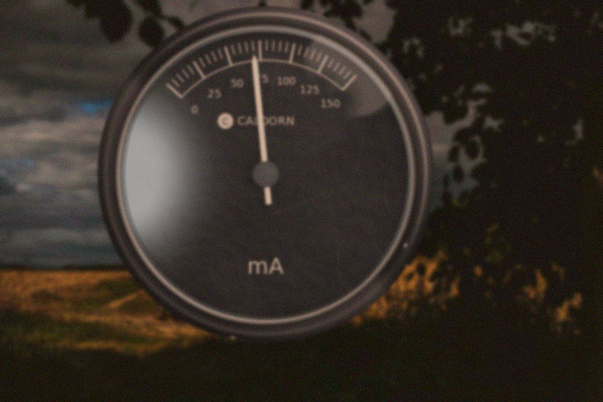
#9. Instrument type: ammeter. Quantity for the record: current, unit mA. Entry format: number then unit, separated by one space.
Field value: 70 mA
